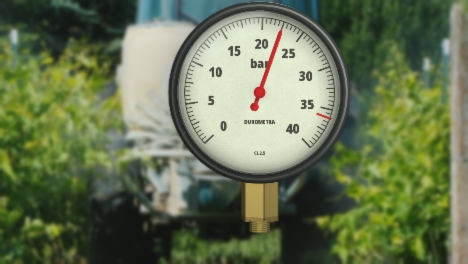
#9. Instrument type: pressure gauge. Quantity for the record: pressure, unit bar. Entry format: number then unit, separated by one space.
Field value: 22.5 bar
